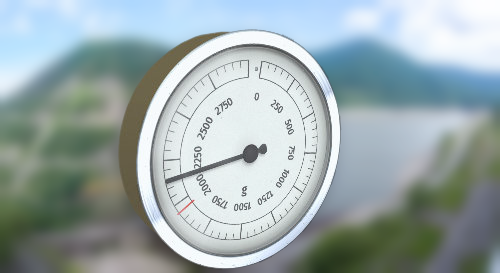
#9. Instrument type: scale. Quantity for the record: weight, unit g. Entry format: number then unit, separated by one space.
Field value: 2150 g
